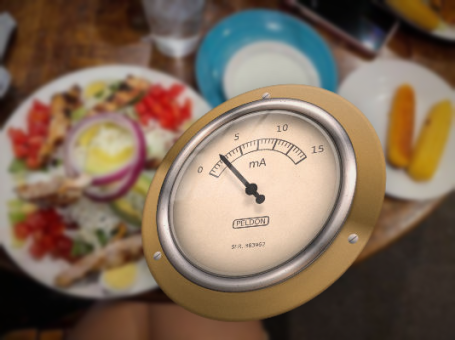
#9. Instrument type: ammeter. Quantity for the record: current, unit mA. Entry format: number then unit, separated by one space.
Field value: 2.5 mA
